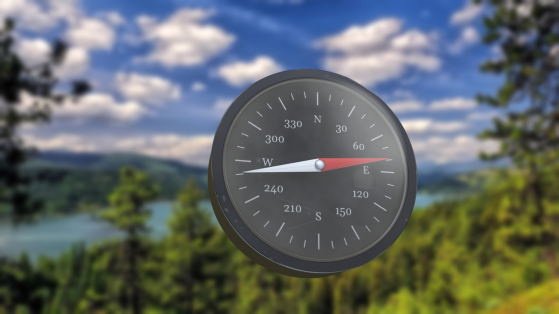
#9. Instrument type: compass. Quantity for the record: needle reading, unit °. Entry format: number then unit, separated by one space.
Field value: 80 °
